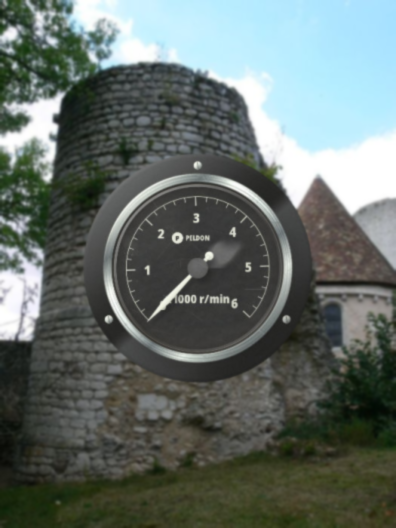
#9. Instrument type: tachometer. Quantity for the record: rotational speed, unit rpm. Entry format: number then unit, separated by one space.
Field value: 0 rpm
